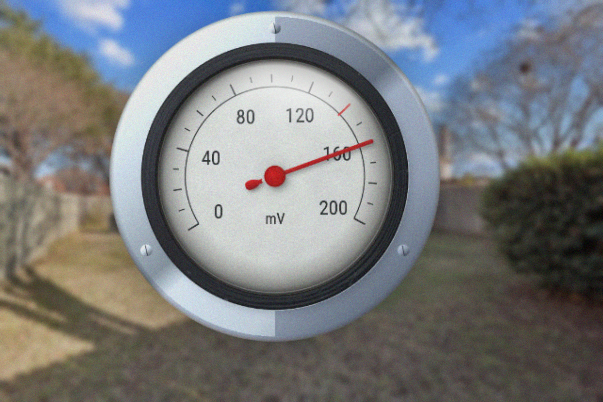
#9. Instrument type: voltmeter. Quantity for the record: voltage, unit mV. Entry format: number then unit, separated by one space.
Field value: 160 mV
